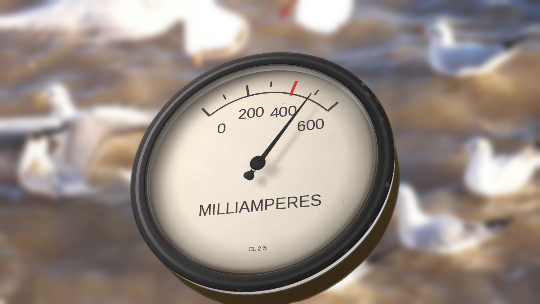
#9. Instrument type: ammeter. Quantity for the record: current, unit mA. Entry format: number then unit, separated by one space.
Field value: 500 mA
